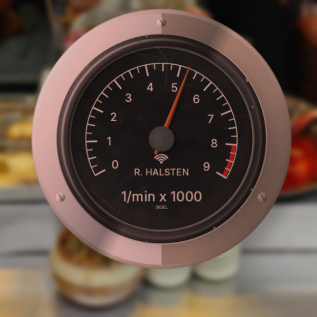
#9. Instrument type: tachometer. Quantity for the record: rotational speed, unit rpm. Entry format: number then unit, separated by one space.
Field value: 5250 rpm
